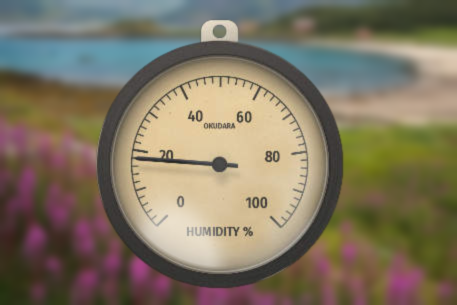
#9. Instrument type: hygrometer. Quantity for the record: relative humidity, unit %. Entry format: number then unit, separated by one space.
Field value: 18 %
